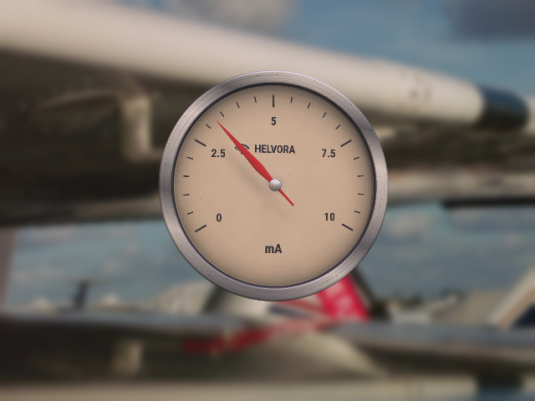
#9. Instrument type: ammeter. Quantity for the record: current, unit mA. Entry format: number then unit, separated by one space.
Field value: 3.25 mA
